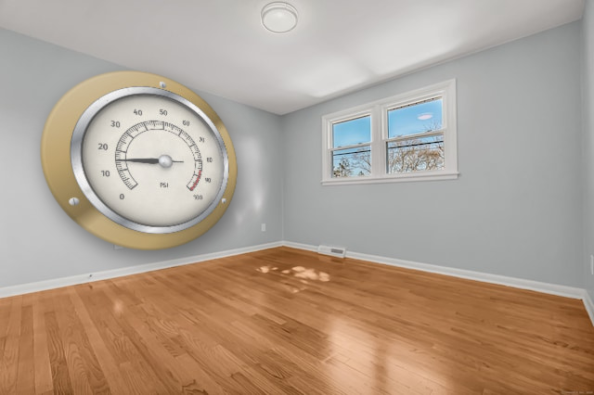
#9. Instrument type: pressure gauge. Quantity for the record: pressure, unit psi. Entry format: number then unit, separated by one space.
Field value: 15 psi
